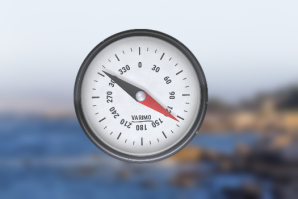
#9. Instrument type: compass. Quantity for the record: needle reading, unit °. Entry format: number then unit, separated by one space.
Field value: 125 °
